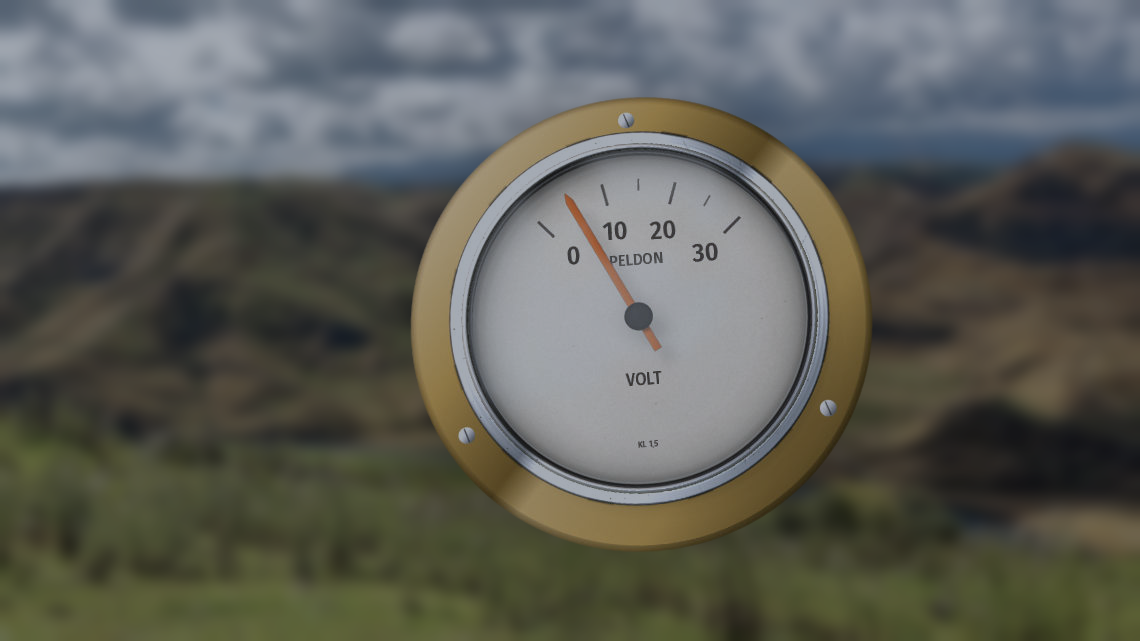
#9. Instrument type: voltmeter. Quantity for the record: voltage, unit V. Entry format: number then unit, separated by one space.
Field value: 5 V
